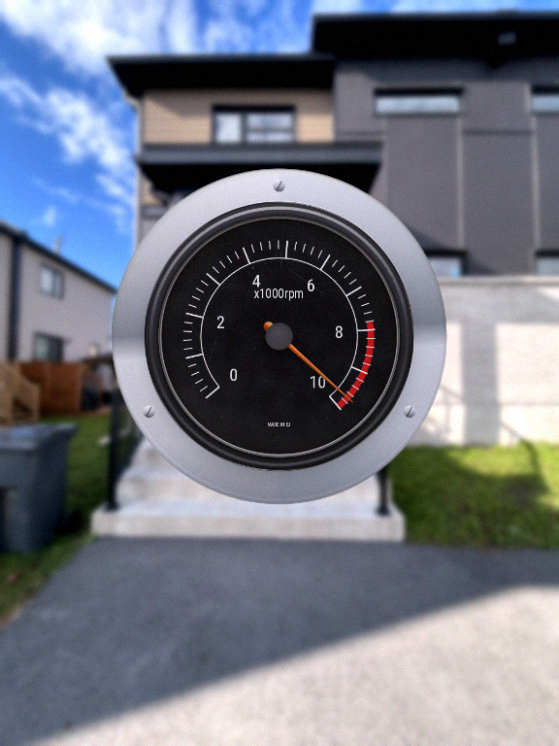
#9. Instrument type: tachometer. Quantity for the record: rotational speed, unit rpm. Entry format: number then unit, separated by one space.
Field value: 9700 rpm
